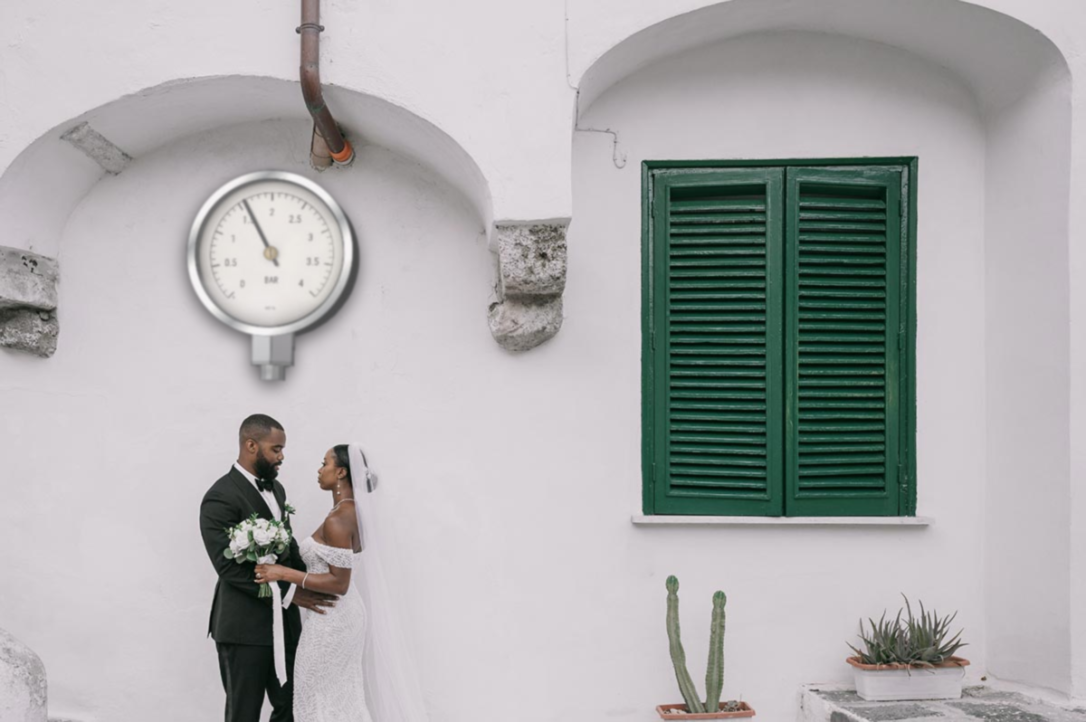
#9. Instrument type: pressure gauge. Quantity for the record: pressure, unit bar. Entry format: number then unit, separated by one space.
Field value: 1.6 bar
